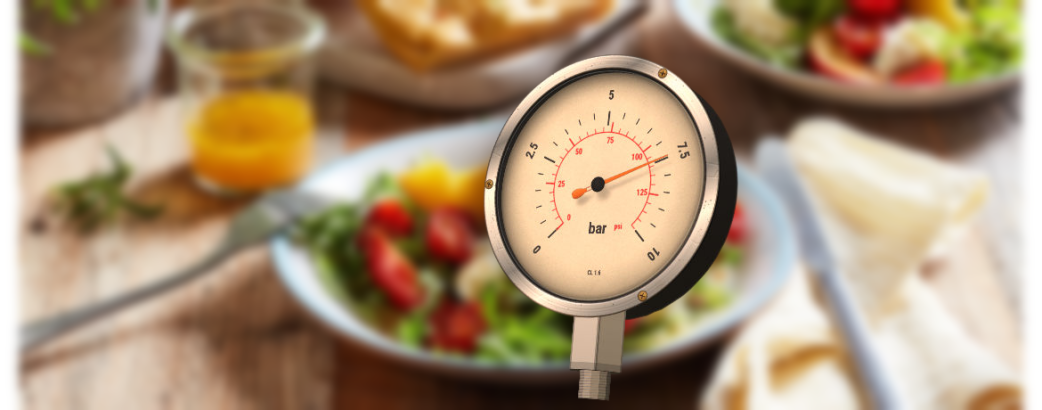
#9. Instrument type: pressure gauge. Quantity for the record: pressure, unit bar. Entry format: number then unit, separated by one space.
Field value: 7.5 bar
